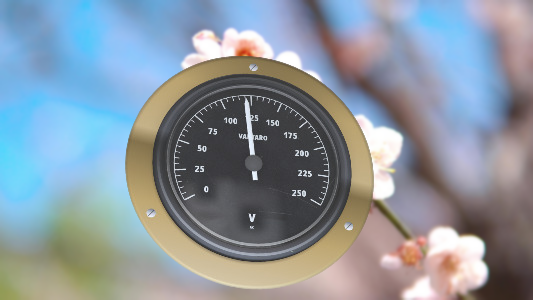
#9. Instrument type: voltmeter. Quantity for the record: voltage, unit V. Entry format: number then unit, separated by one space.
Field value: 120 V
